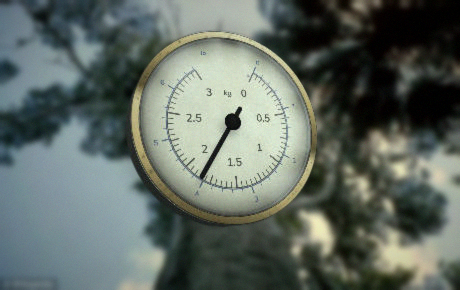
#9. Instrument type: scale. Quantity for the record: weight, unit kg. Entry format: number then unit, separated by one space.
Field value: 1.85 kg
